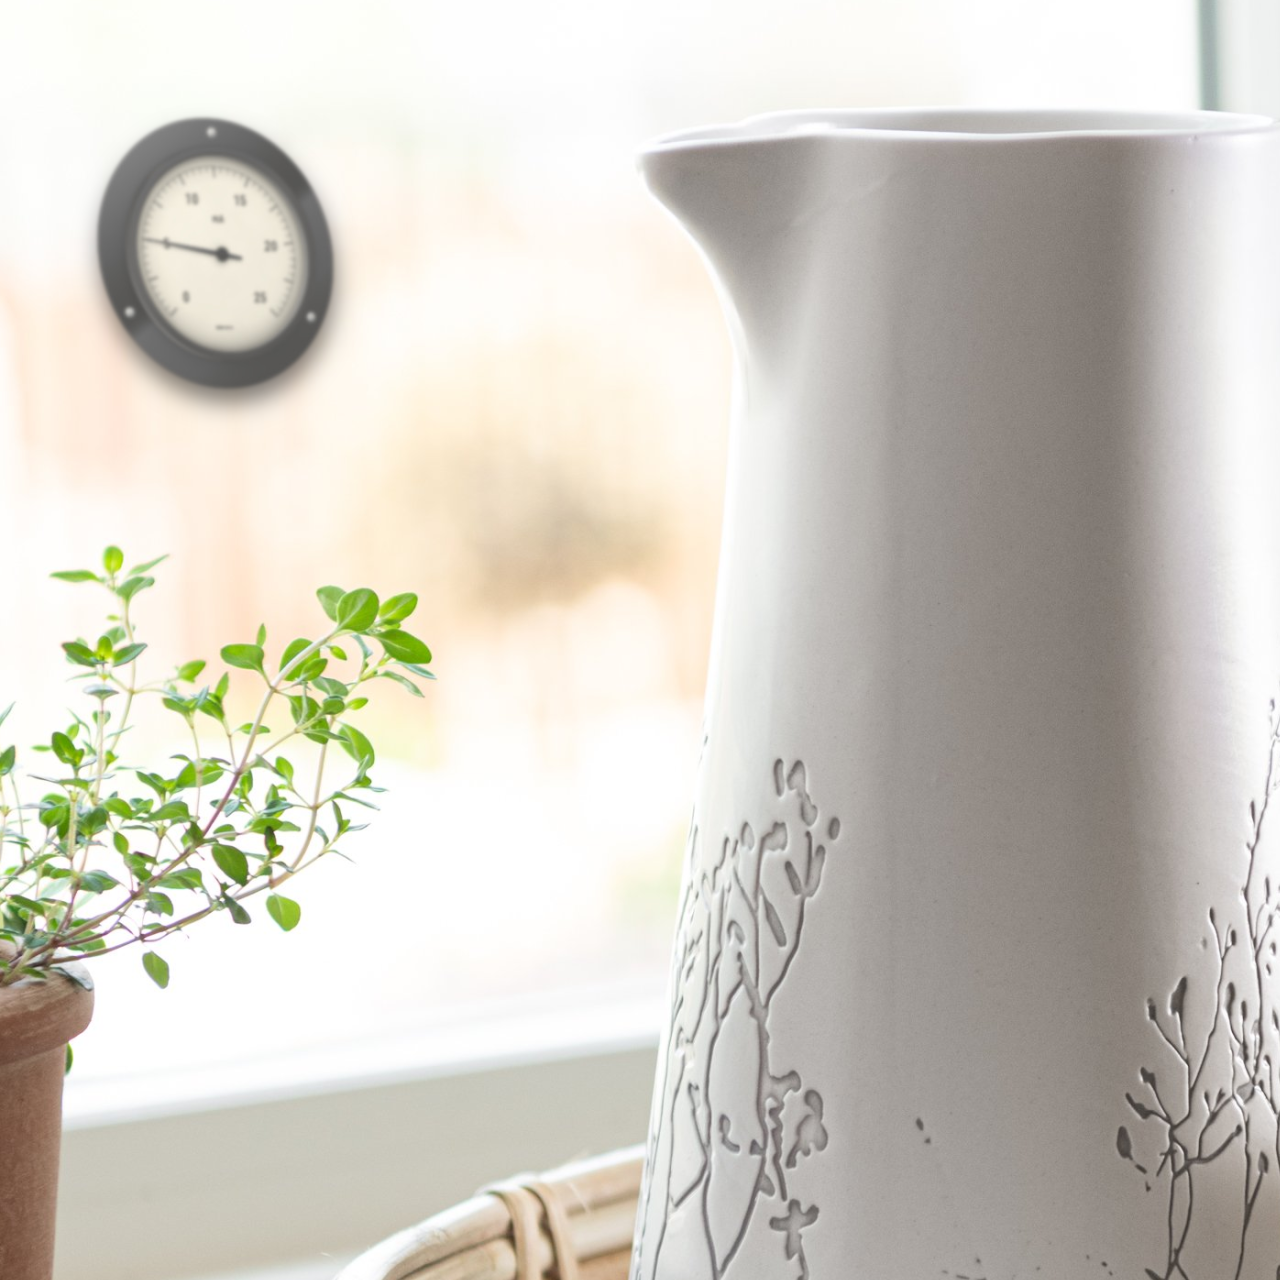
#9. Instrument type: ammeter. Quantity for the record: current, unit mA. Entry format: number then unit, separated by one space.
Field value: 5 mA
